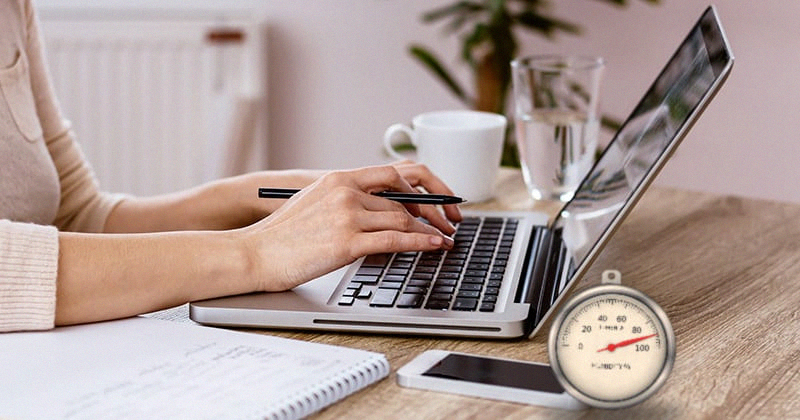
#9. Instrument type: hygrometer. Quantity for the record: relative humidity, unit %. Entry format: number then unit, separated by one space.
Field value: 90 %
